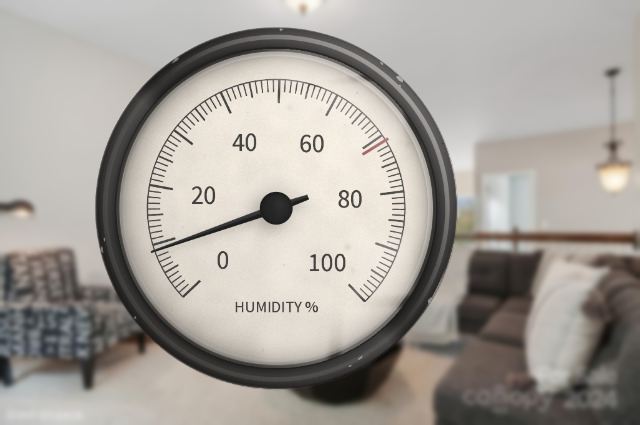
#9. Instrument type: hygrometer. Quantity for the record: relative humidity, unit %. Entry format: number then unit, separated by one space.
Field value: 9 %
